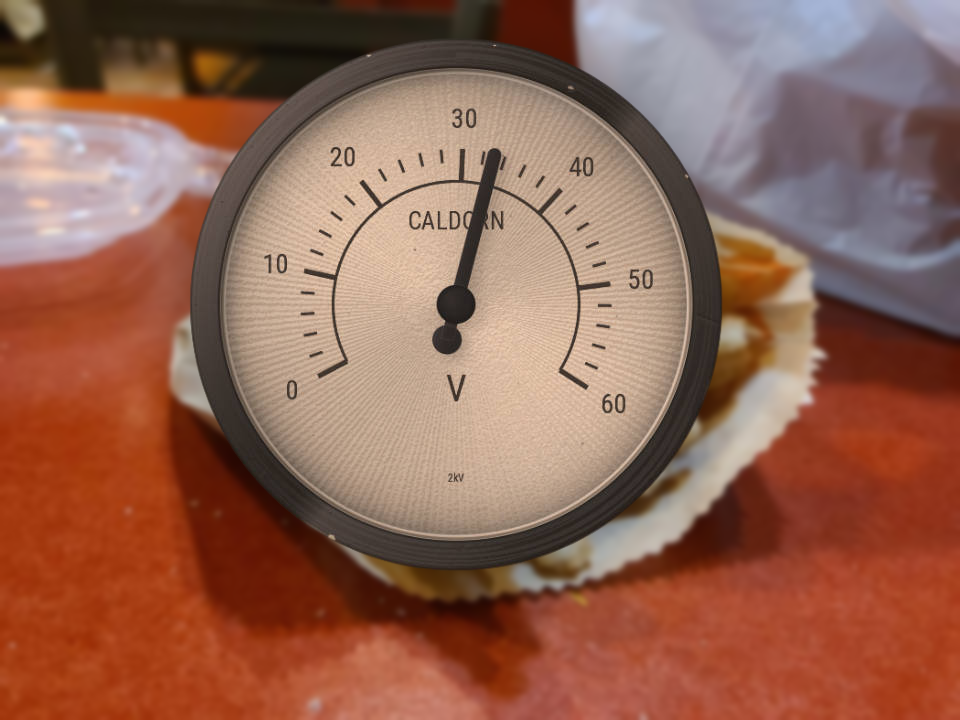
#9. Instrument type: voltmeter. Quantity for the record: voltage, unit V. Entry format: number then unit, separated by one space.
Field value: 33 V
